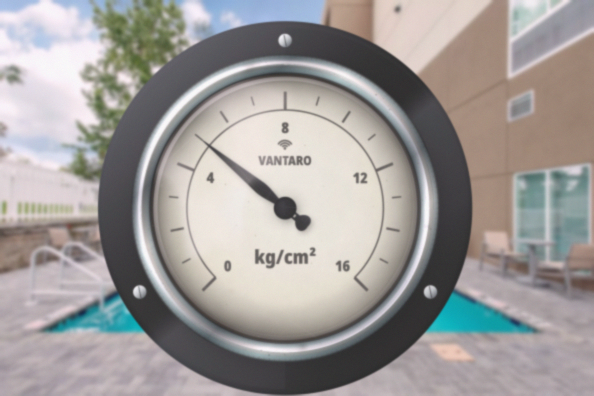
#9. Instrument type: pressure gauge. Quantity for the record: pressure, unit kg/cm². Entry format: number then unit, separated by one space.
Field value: 5 kg/cm²
